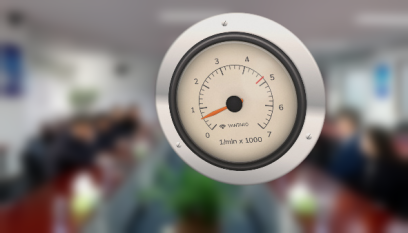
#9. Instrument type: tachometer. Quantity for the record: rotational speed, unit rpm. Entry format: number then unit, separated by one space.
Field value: 600 rpm
